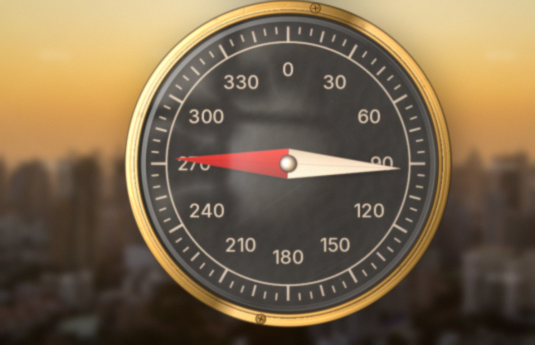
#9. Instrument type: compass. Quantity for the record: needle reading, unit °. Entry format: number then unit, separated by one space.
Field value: 272.5 °
